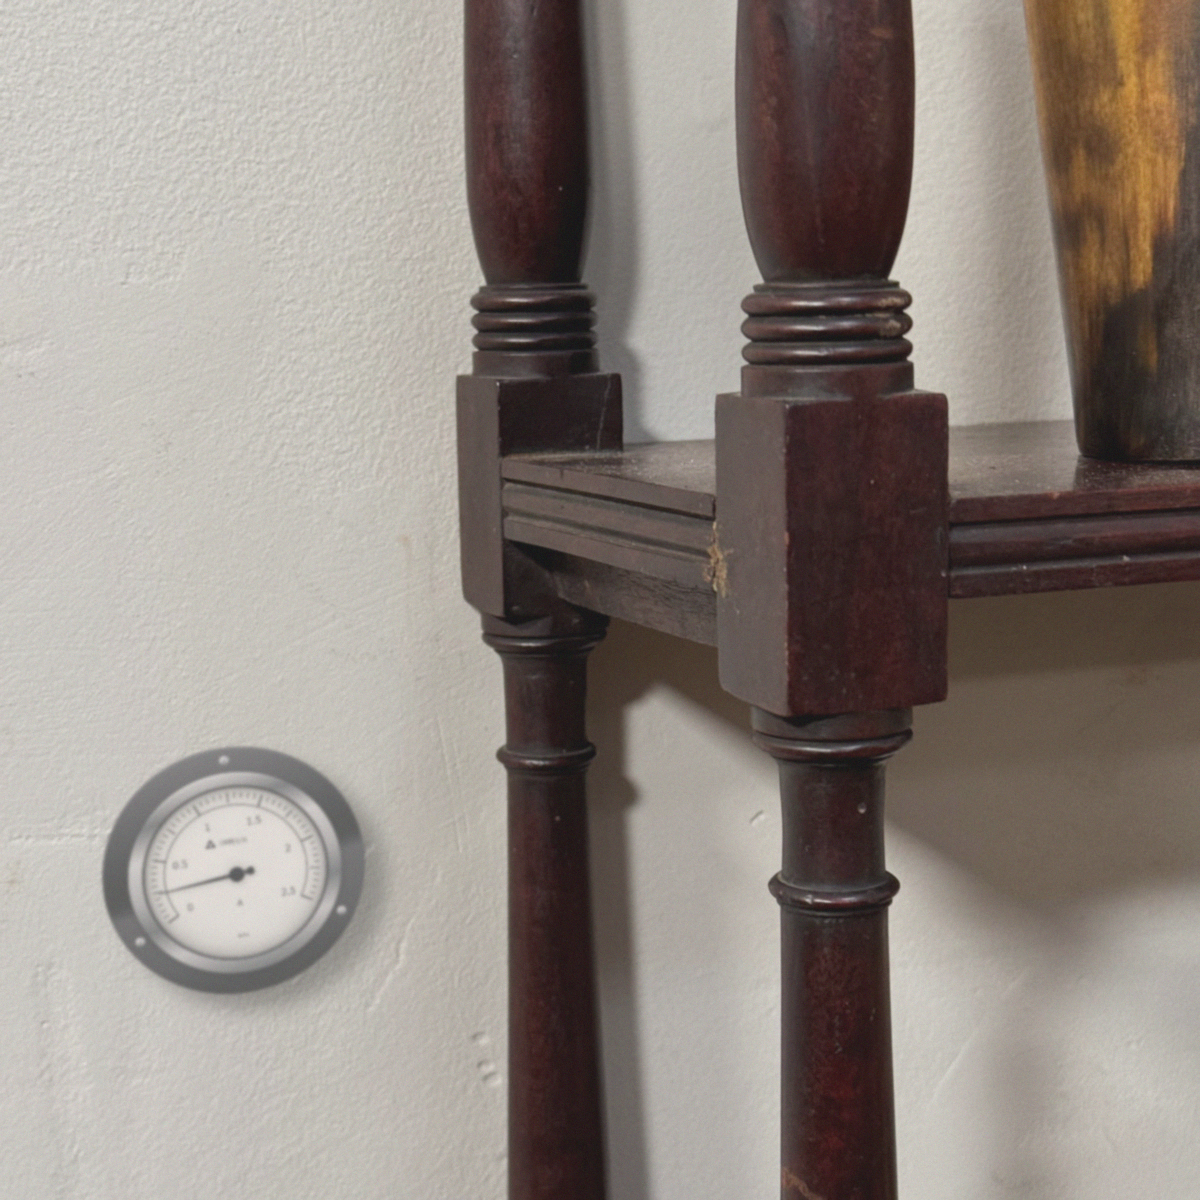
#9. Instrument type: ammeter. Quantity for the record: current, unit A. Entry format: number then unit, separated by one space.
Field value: 0.25 A
